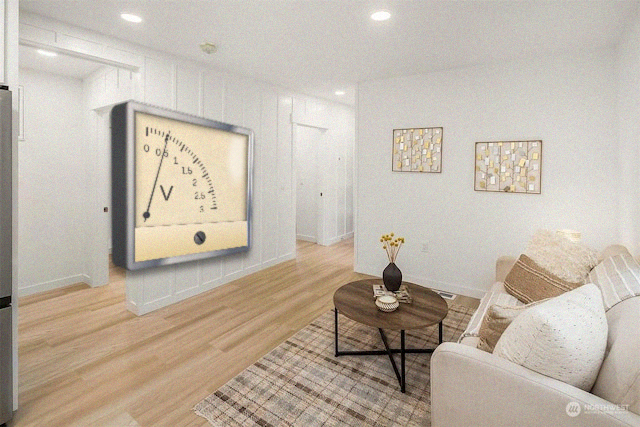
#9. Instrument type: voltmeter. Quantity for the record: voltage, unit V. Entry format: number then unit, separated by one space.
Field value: 0.5 V
